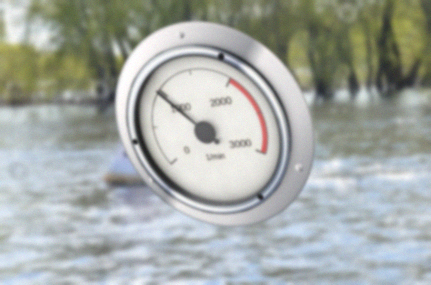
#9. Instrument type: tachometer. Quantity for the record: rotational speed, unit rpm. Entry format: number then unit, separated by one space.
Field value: 1000 rpm
